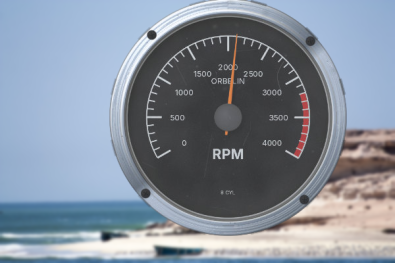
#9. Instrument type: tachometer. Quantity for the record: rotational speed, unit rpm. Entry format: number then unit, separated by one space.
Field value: 2100 rpm
